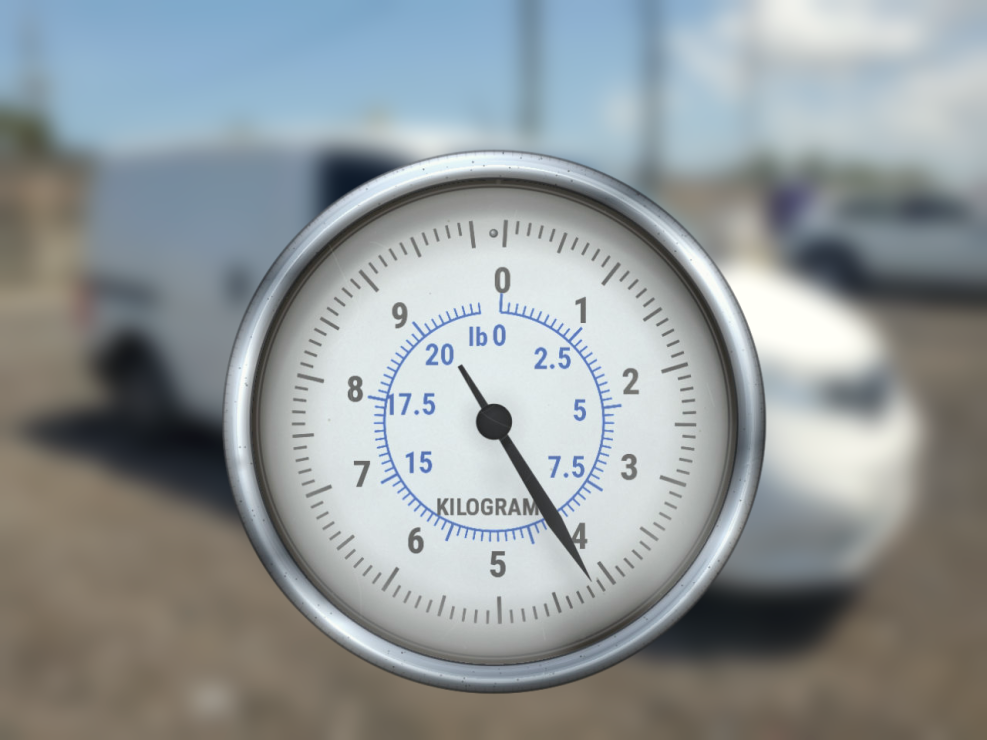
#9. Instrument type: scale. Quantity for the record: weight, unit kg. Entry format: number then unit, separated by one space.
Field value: 4.15 kg
